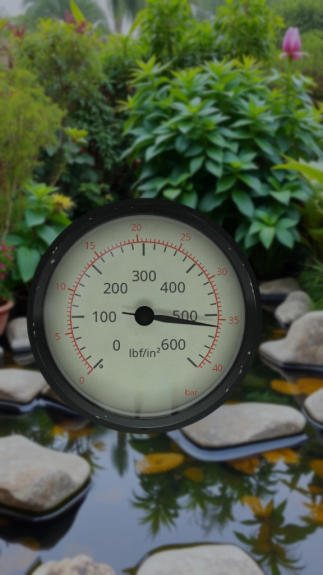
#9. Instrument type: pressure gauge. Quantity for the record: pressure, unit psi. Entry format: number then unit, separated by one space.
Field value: 520 psi
